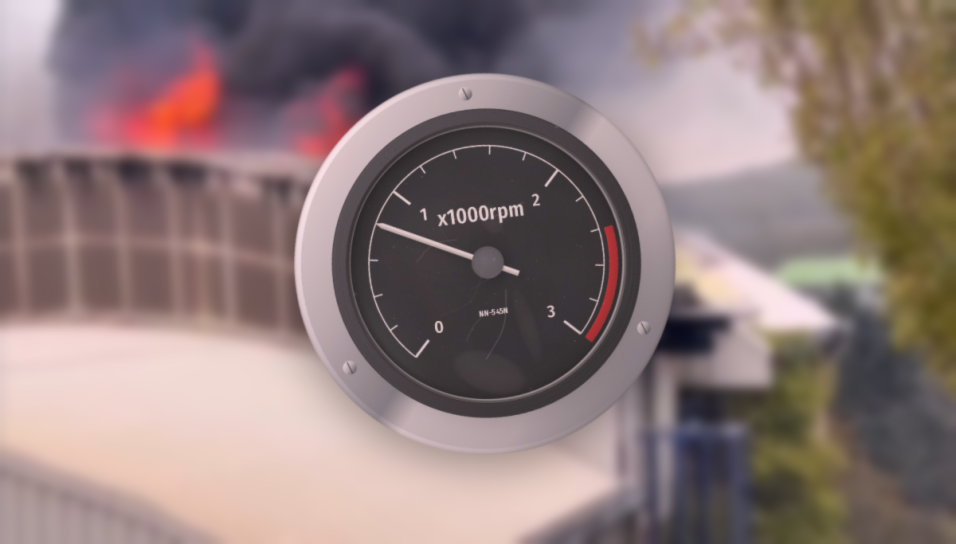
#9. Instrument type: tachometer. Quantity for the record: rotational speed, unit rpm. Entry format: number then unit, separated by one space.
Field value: 800 rpm
